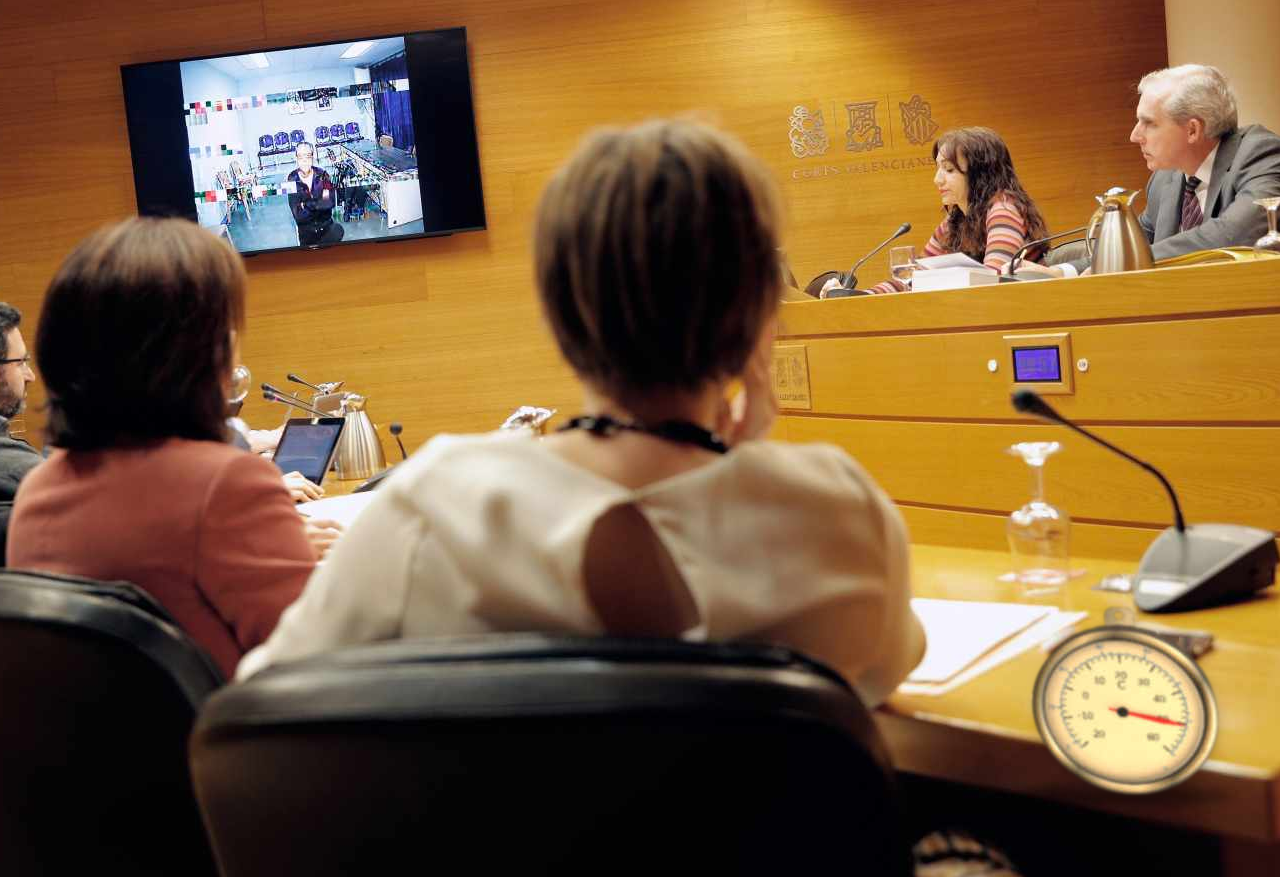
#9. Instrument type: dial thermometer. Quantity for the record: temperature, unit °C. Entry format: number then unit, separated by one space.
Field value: 50 °C
